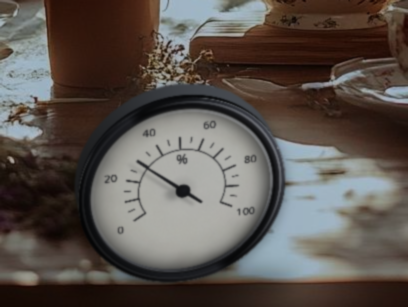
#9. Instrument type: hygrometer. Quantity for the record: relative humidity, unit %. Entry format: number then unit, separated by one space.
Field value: 30 %
